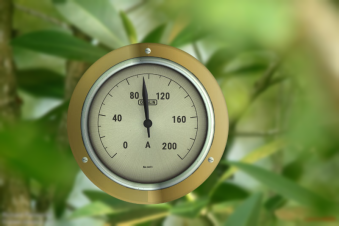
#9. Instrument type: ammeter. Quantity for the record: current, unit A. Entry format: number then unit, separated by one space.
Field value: 95 A
